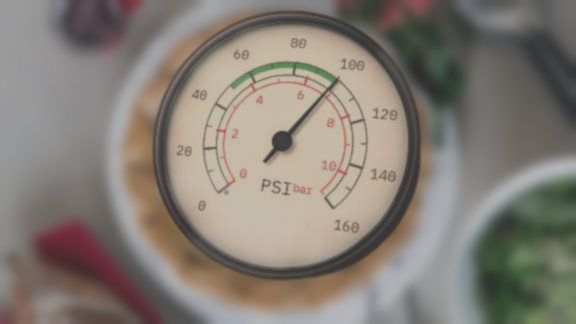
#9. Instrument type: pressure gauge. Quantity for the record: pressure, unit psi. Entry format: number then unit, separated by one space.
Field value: 100 psi
